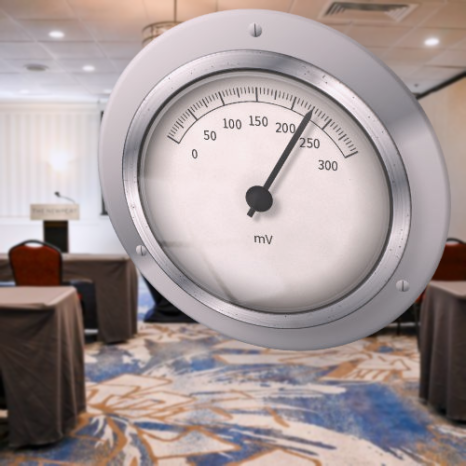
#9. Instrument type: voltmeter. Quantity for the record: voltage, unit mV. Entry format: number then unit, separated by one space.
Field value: 225 mV
